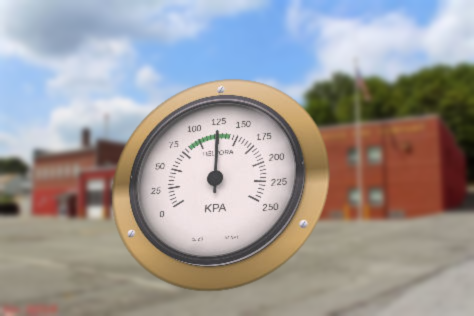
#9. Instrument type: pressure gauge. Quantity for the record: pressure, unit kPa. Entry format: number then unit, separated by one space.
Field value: 125 kPa
